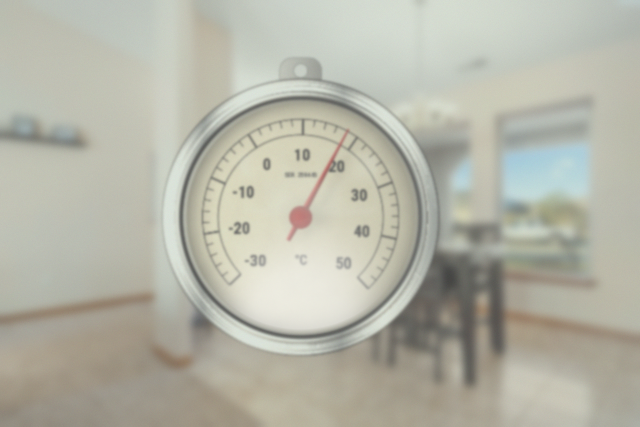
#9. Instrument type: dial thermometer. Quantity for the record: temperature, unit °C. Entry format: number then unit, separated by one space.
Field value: 18 °C
